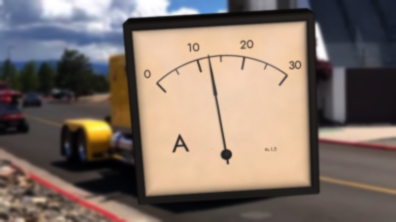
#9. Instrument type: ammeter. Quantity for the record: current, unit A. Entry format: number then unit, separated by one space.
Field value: 12.5 A
